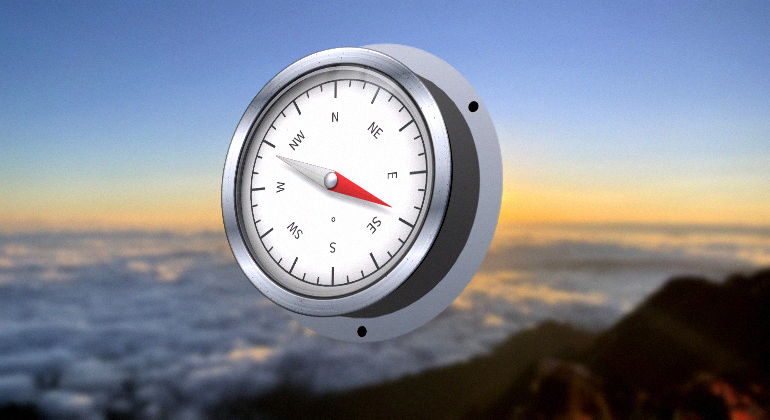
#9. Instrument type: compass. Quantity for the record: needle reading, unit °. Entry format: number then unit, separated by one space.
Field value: 115 °
